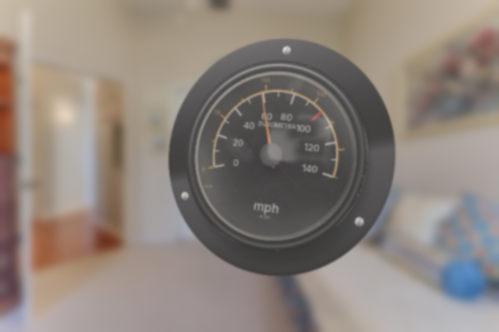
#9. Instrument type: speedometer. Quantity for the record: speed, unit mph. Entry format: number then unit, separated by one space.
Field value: 60 mph
